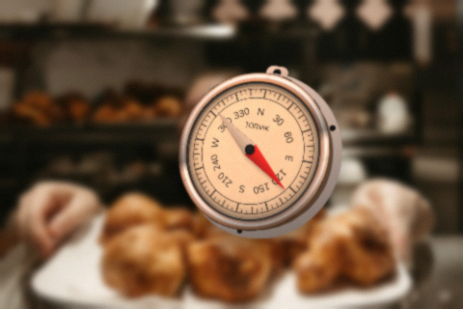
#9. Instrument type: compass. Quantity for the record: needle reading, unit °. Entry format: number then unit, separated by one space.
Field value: 125 °
